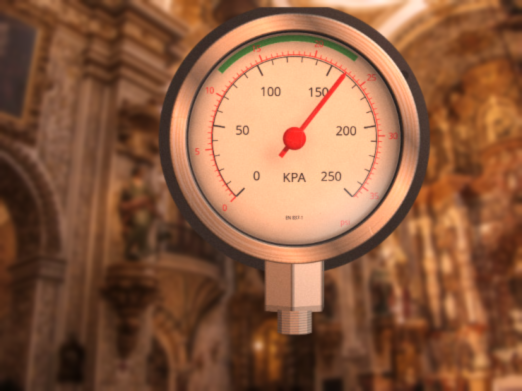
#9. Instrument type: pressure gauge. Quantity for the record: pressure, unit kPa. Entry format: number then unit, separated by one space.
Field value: 160 kPa
